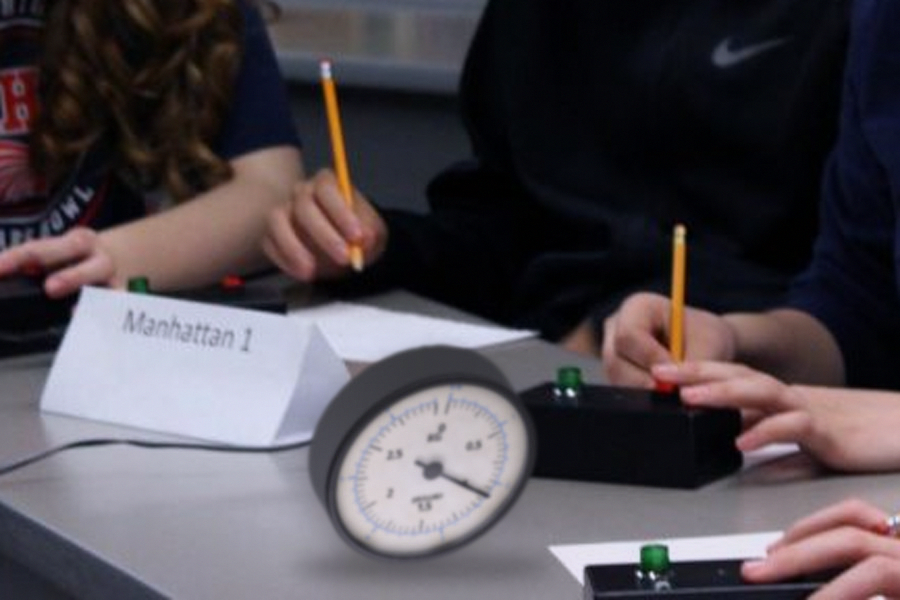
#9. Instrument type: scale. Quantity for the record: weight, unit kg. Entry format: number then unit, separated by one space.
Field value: 1 kg
